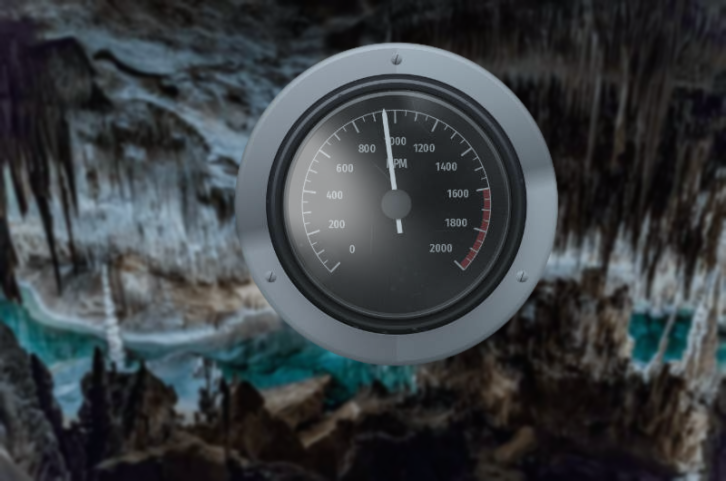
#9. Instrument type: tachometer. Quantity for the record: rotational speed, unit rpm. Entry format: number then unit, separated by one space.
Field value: 950 rpm
